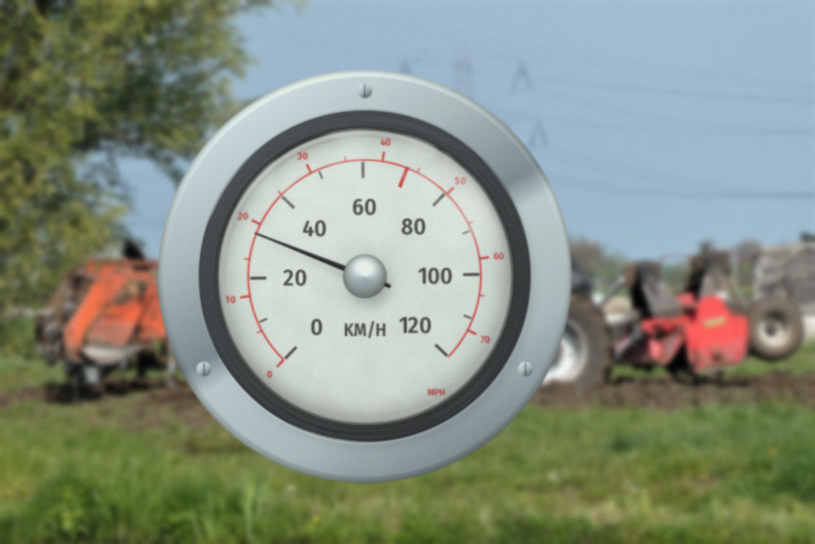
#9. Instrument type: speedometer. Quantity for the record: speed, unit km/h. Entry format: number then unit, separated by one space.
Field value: 30 km/h
